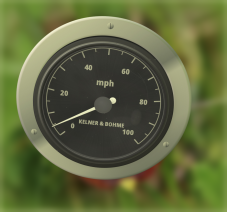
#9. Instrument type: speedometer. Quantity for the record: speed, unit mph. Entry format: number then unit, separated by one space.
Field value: 5 mph
